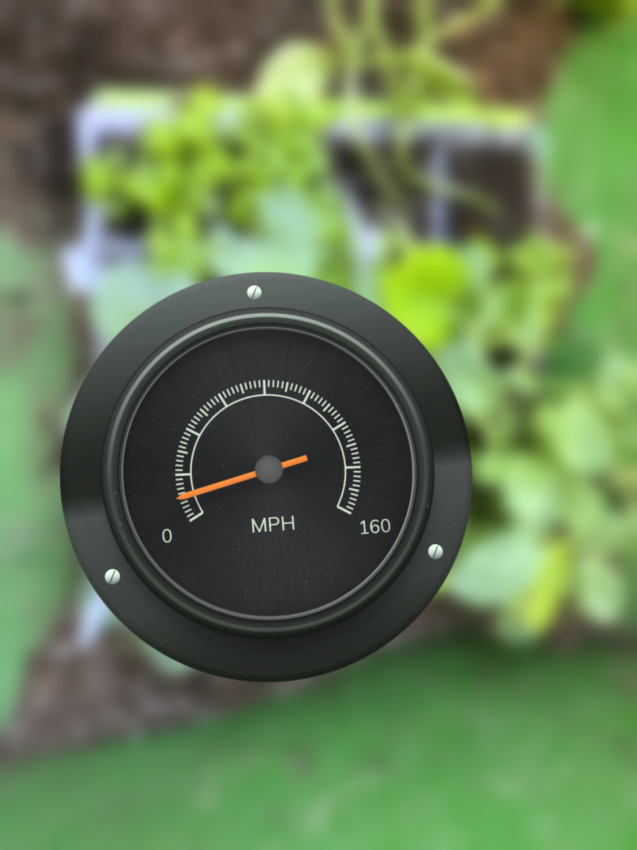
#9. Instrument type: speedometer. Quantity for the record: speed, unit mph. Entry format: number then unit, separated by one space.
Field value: 10 mph
